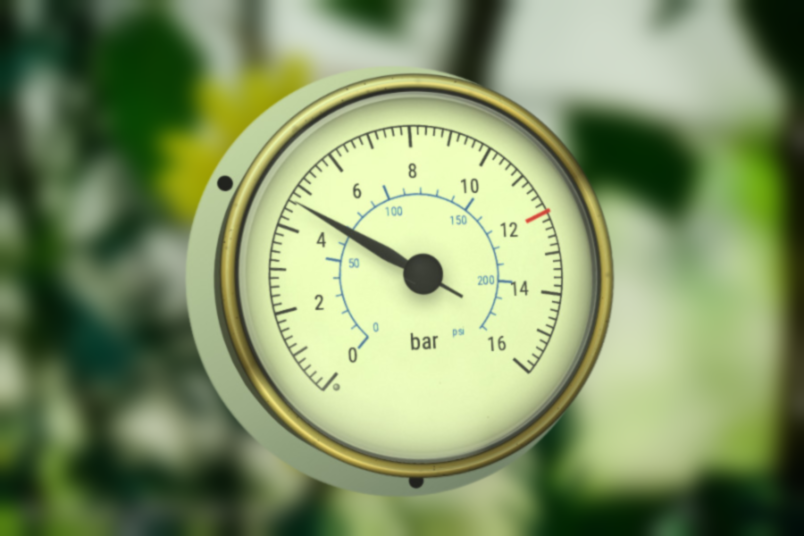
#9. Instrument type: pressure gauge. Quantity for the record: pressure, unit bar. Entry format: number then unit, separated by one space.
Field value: 4.6 bar
